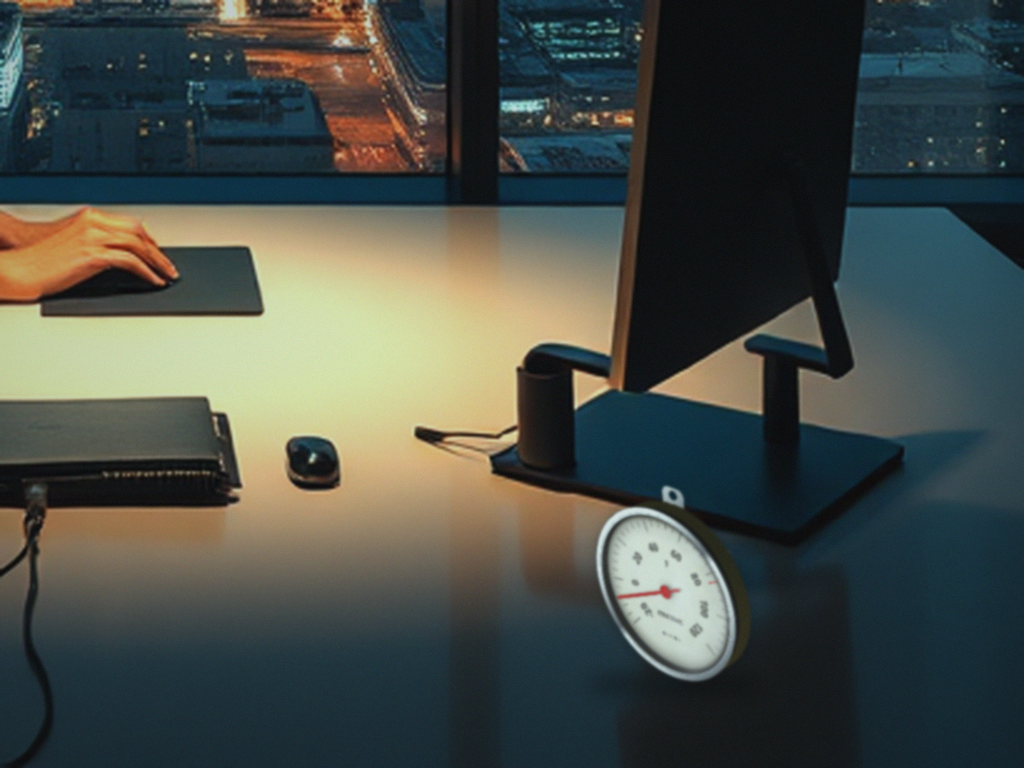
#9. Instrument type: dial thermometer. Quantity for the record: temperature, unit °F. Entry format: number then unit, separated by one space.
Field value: -8 °F
